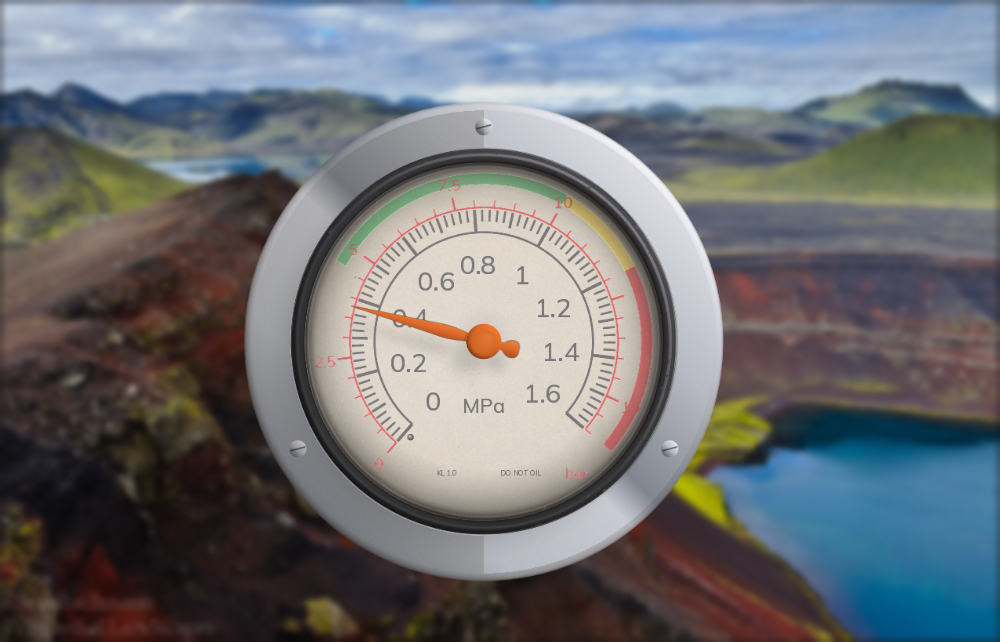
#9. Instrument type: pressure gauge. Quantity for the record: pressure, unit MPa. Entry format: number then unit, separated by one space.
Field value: 0.38 MPa
